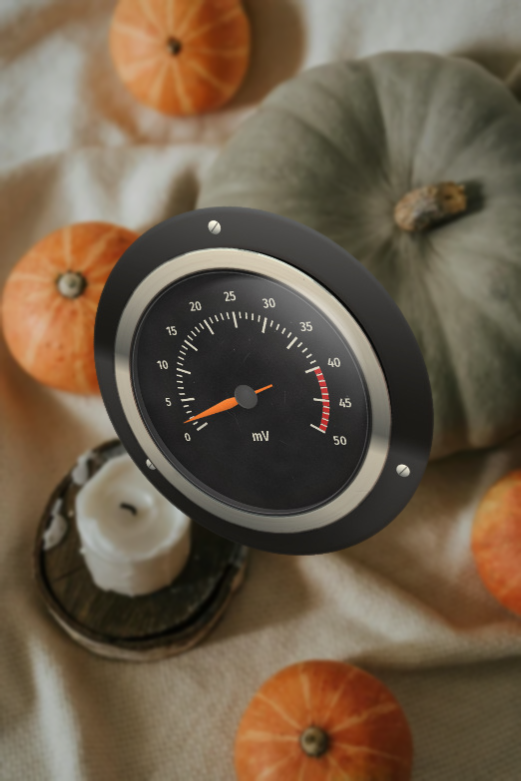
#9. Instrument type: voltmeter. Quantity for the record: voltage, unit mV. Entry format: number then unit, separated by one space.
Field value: 2 mV
